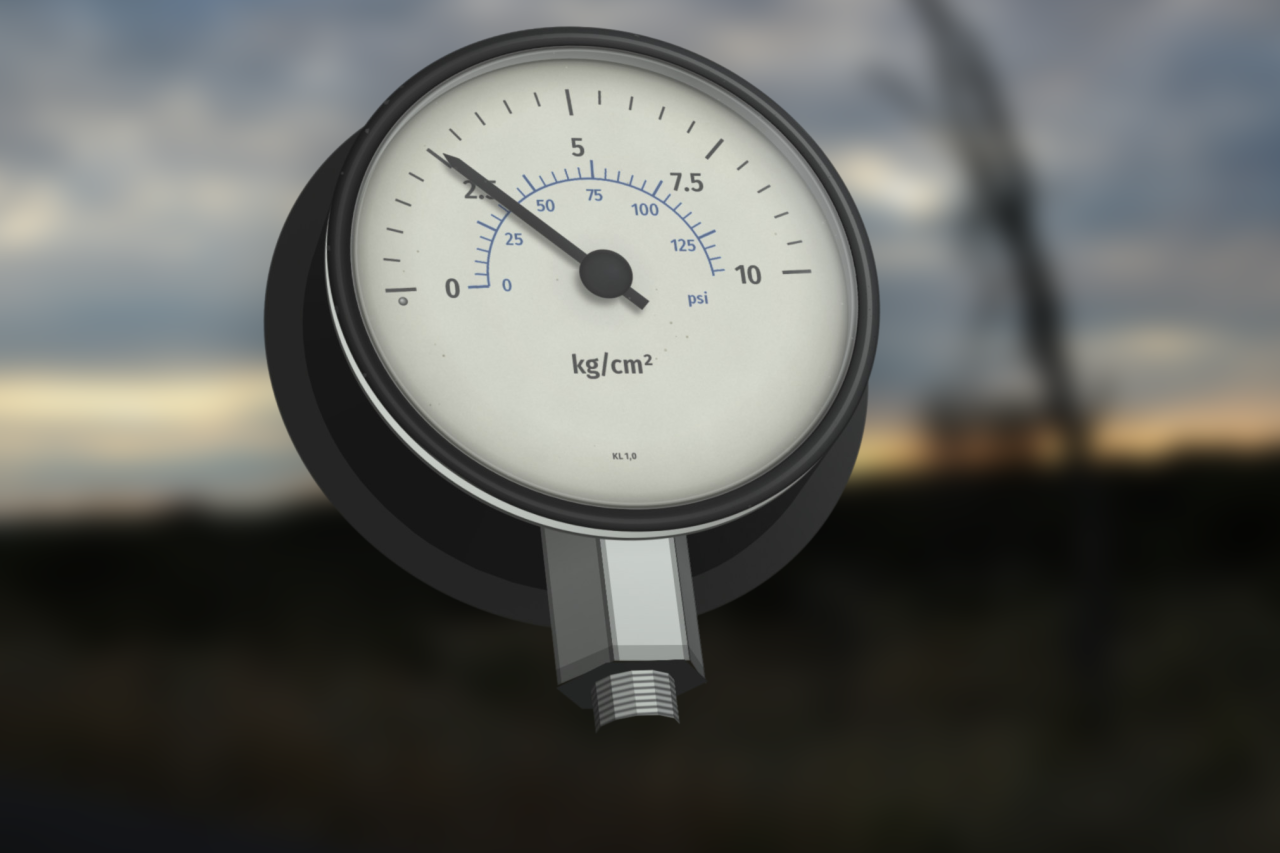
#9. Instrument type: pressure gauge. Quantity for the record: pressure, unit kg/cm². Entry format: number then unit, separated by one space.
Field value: 2.5 kg/cm²
